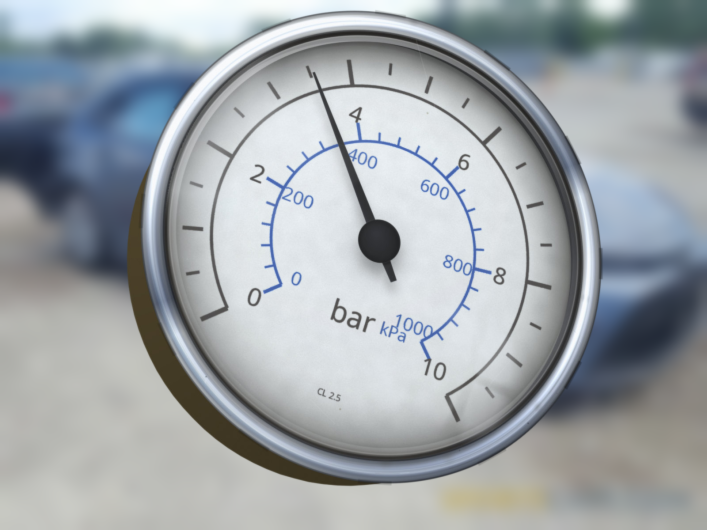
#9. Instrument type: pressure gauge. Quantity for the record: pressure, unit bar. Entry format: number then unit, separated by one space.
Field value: 3.5 bar
